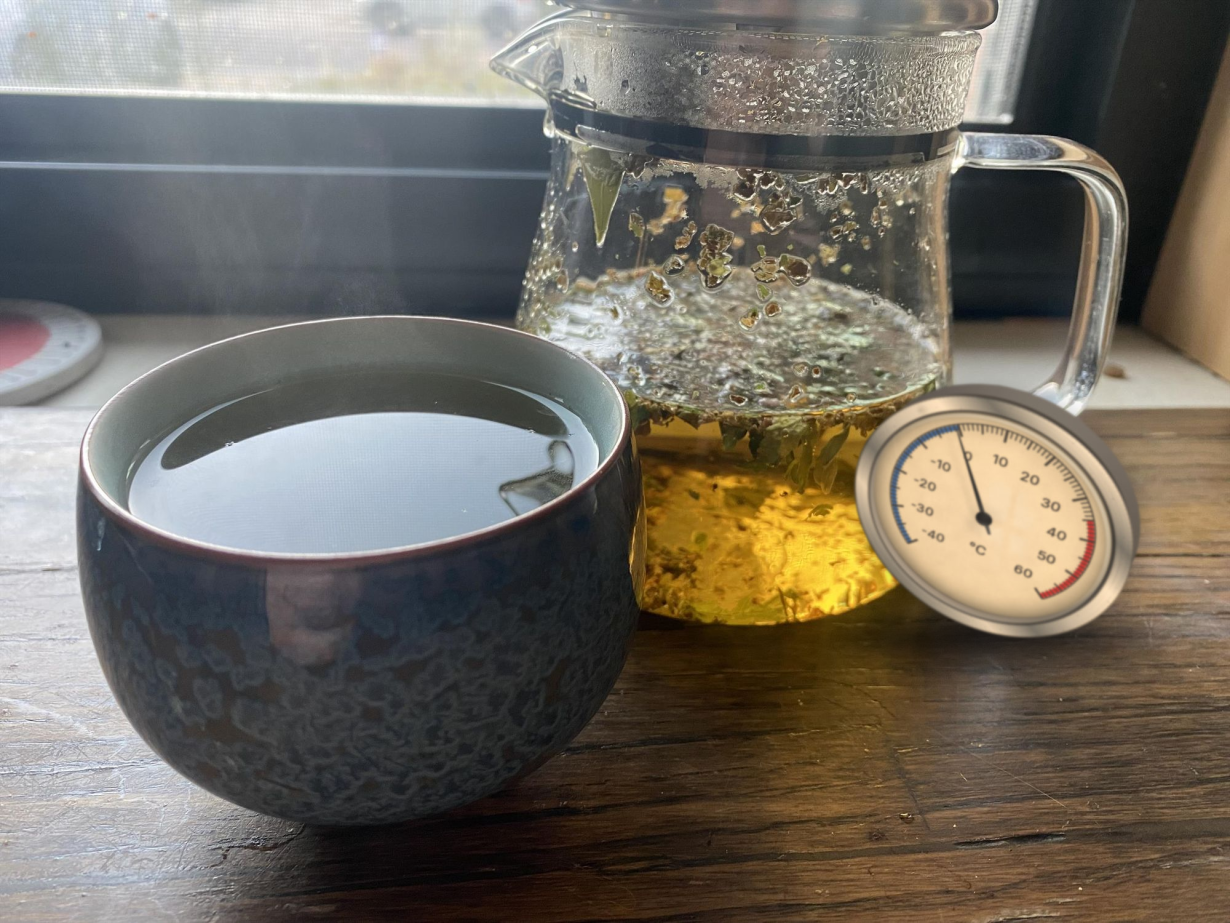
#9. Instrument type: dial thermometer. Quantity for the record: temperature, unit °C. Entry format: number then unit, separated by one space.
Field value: 0 °C
